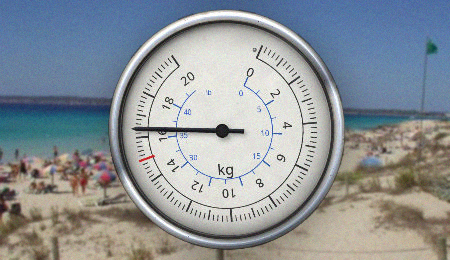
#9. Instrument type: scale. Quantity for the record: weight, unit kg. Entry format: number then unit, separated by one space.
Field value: 16.4 kg
